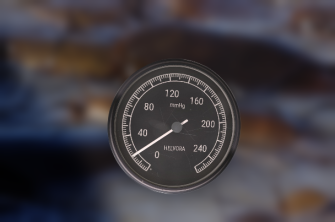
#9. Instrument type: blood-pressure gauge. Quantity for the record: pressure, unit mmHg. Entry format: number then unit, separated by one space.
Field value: 20 mmHg
